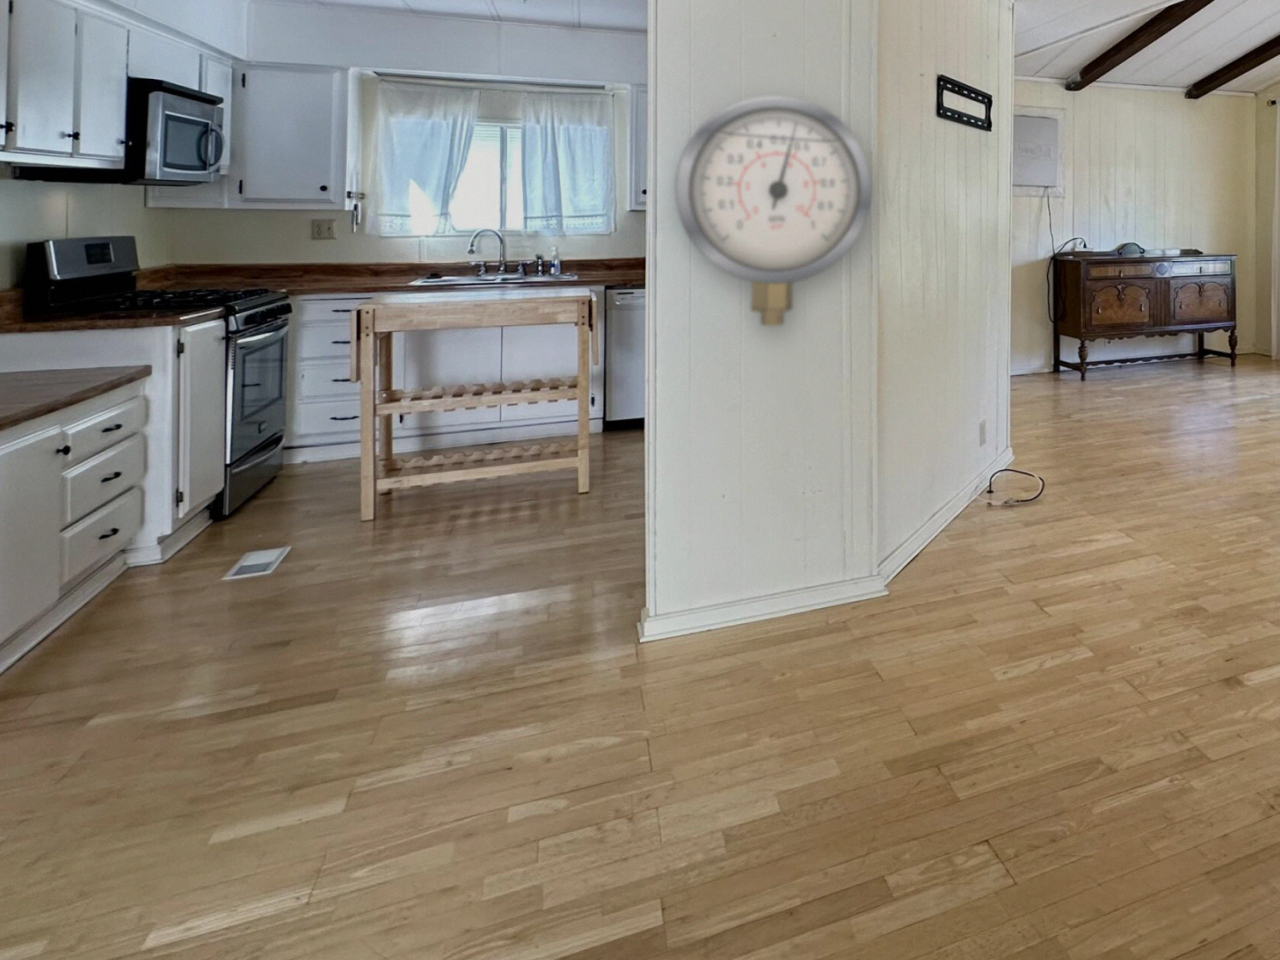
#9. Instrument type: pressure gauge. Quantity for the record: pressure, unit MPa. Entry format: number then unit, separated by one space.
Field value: 0.55 MPa
